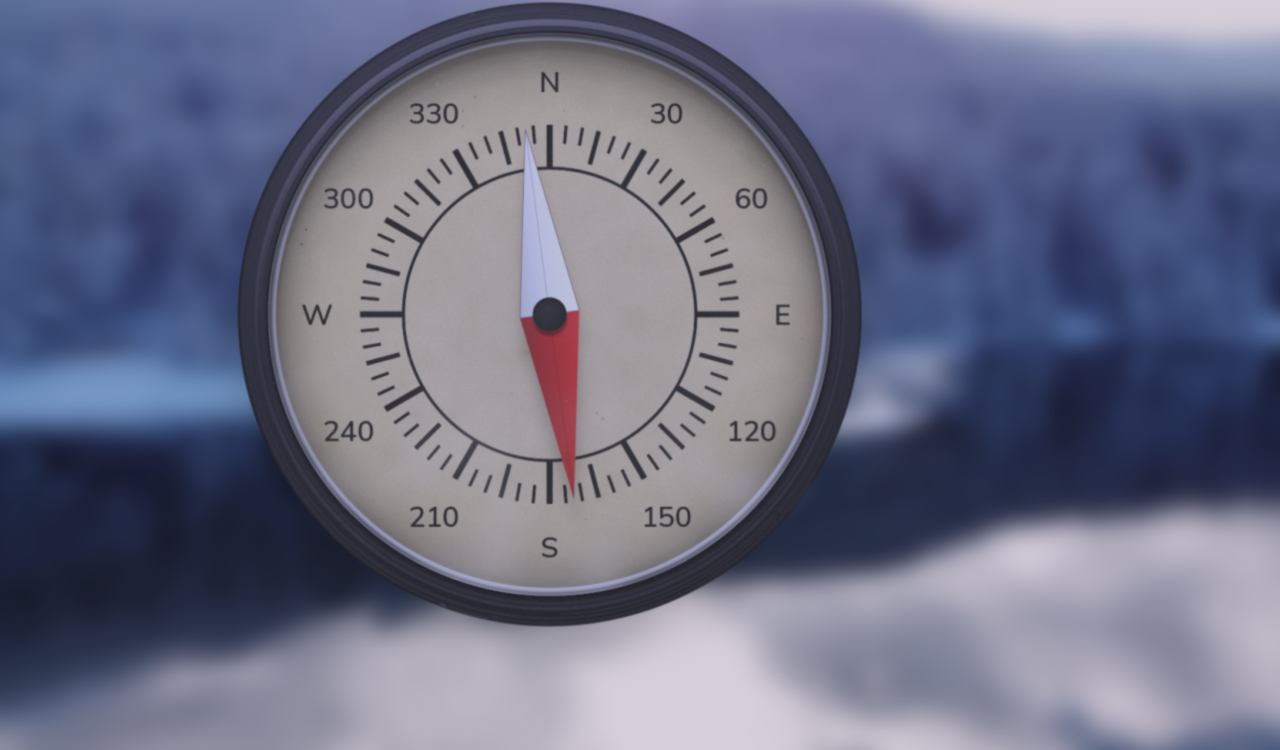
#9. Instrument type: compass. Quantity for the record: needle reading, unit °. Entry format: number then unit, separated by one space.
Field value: 172.5 °
